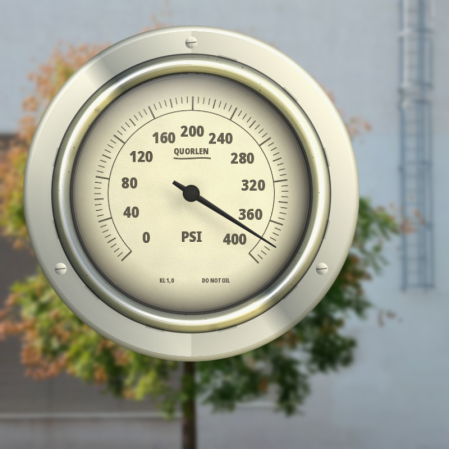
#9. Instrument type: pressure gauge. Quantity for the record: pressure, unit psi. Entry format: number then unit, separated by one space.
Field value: 380 psi
